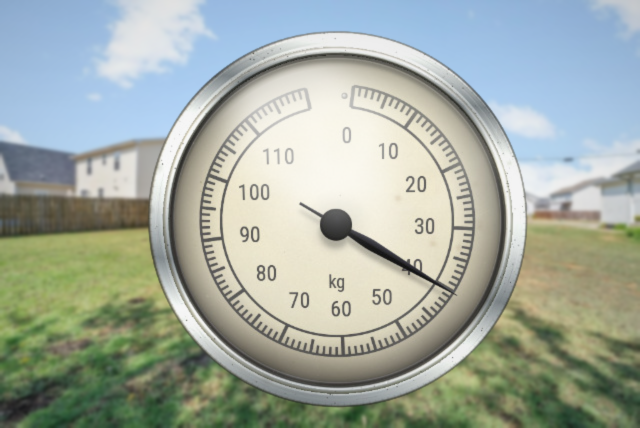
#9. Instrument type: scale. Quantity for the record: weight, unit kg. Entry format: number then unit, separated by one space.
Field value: 40 kg
